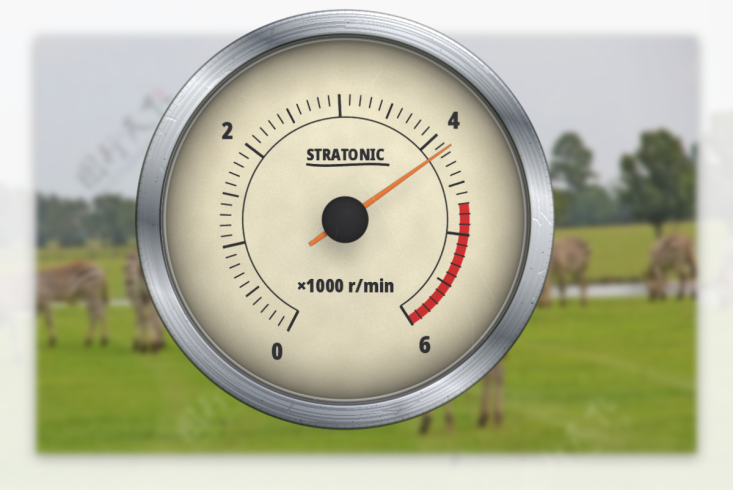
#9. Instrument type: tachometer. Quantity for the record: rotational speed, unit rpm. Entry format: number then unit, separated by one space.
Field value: 4150 rpm
